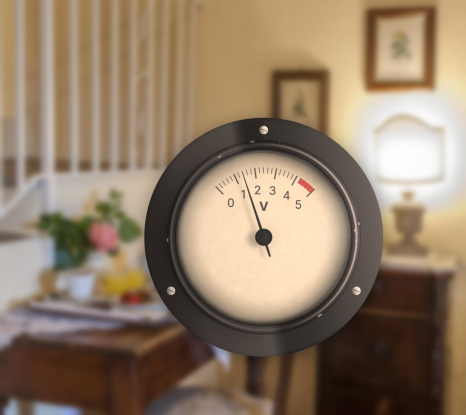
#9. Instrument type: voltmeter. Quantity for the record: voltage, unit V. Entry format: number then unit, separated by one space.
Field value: 1.4 V
